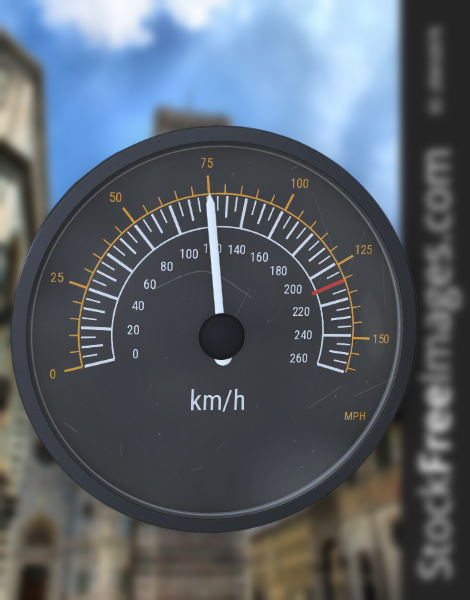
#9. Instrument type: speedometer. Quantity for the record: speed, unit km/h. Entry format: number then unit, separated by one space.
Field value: 120 km/h
